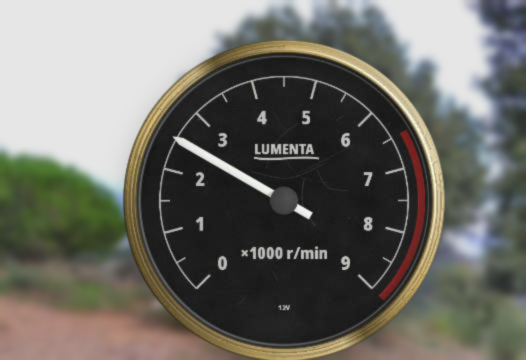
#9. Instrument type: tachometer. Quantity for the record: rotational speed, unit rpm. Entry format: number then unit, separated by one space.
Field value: 2500 rpm
